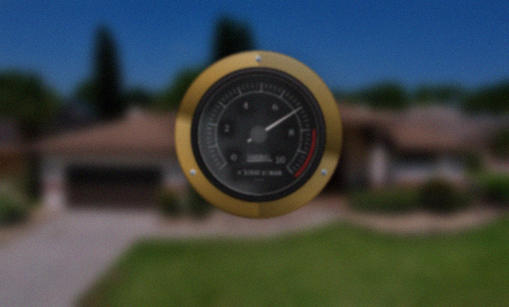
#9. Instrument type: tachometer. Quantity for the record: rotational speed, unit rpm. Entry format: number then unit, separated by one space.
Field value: 7000 rpm
